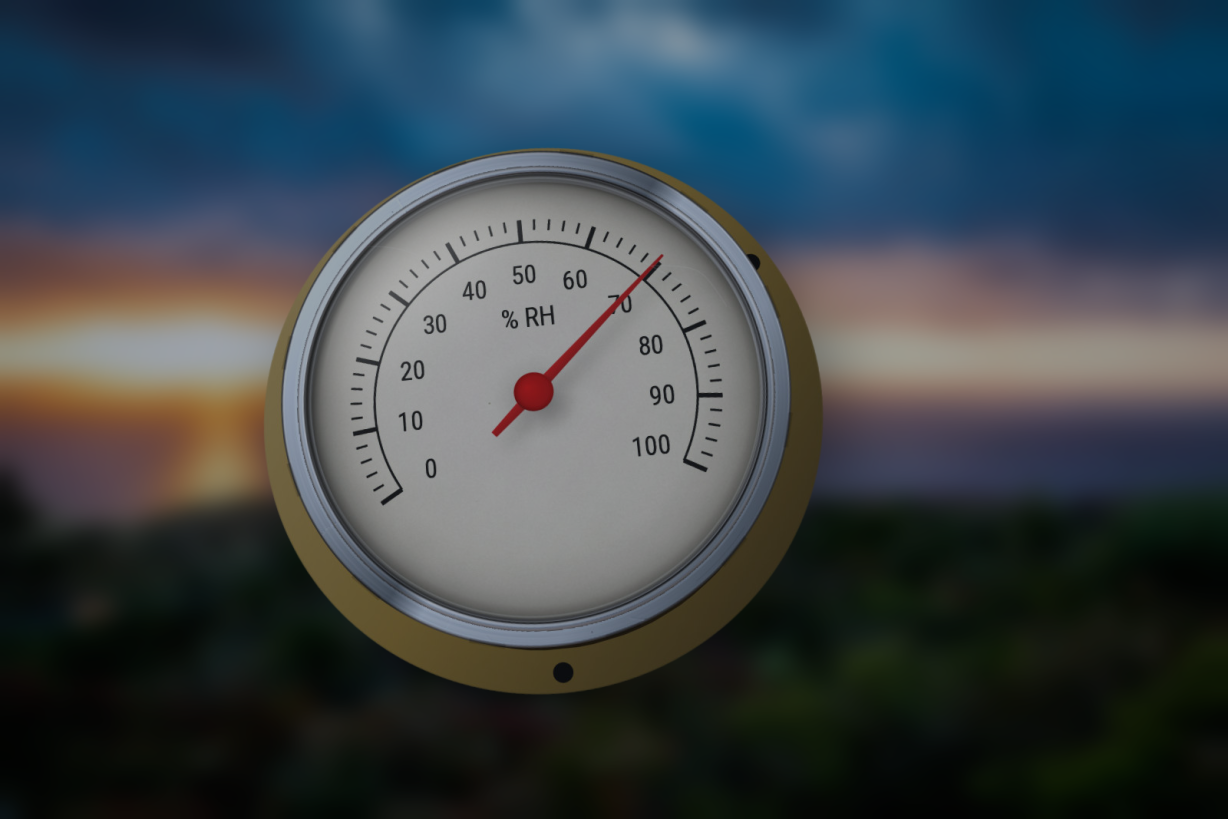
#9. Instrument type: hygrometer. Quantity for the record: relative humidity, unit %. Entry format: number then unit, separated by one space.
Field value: 70 %
